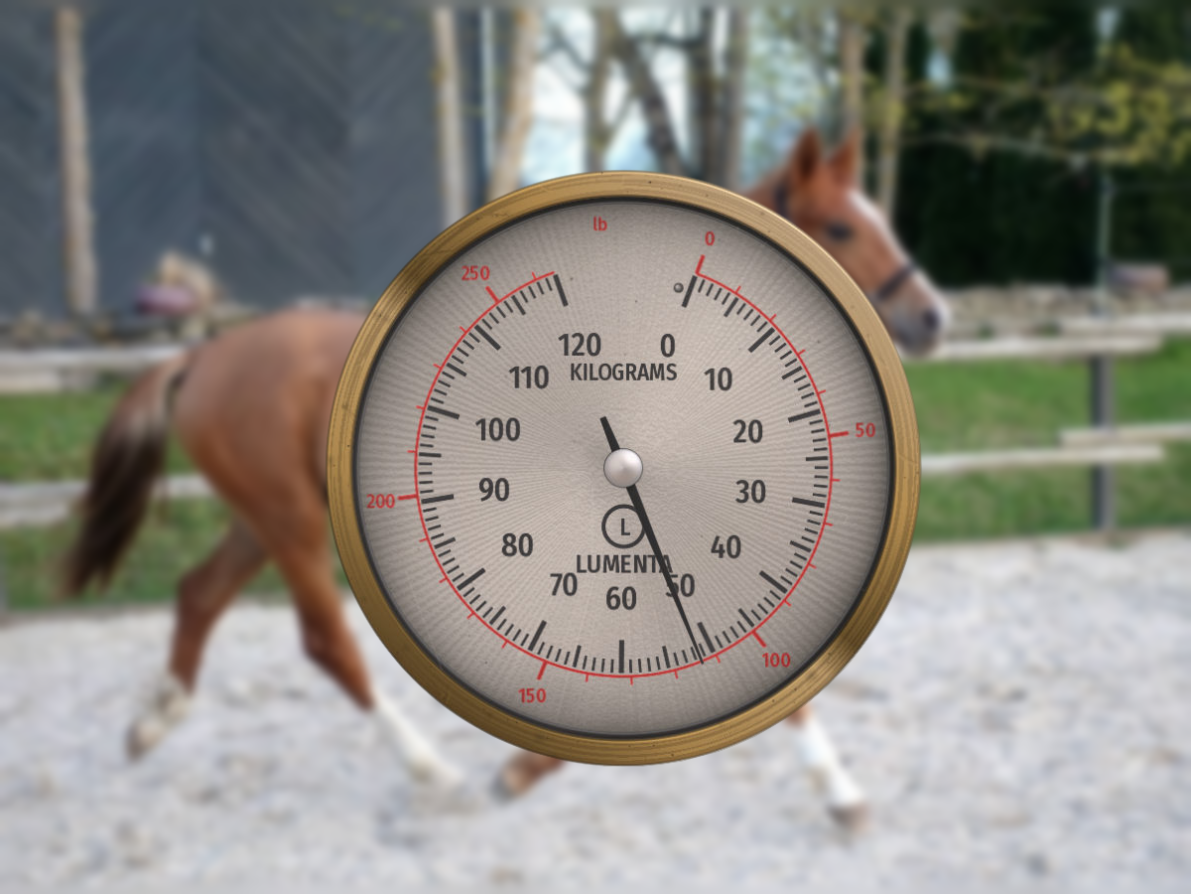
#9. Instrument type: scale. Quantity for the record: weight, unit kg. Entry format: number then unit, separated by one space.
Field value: 51.5 kg
